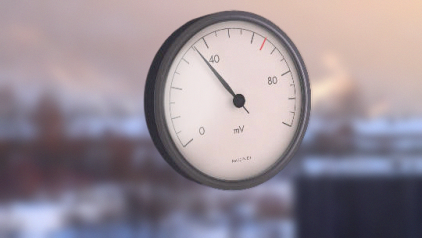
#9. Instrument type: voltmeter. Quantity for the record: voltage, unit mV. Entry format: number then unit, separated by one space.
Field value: 35 mV
